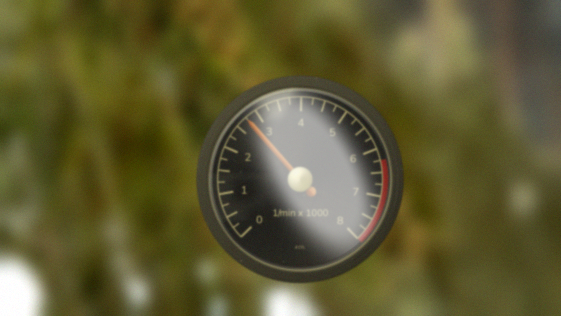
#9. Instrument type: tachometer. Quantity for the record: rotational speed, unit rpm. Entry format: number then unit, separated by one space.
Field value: 2750 rpm
